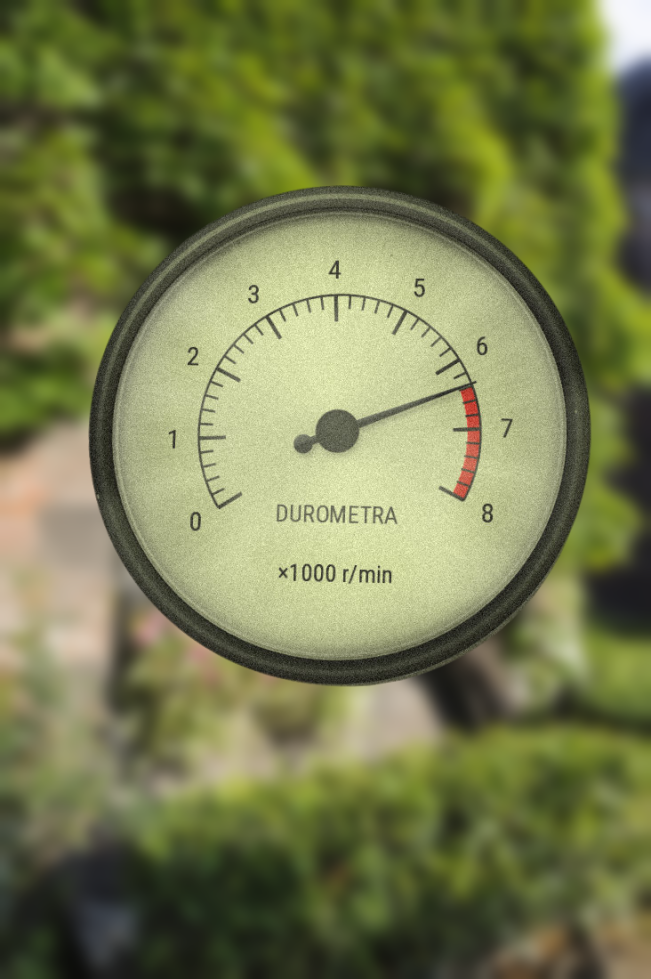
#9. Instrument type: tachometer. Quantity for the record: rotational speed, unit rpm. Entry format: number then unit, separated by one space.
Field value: 6400 rpm
